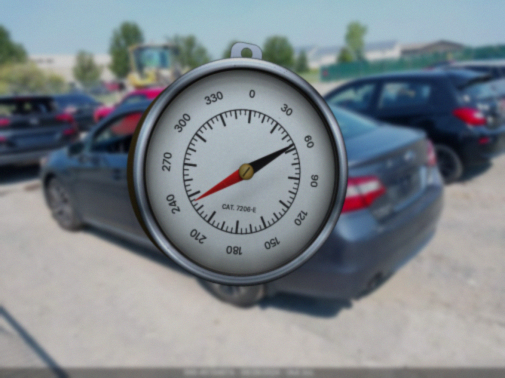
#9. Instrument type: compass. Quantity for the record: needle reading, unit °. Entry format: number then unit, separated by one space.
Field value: 235 °
